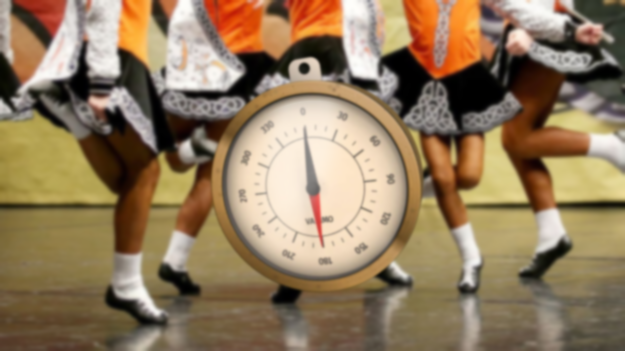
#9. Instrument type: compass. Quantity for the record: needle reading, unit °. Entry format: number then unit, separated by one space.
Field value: 180 °
